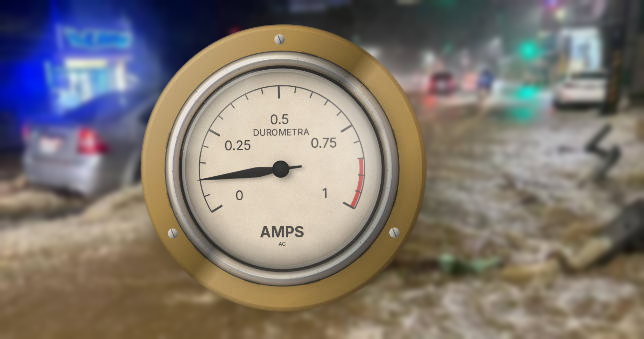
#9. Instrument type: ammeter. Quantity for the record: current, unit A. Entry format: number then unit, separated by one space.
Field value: 0.1 A
